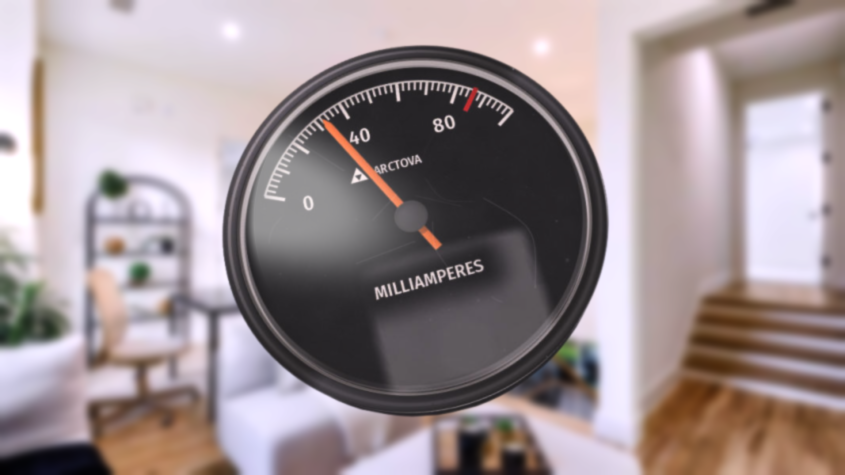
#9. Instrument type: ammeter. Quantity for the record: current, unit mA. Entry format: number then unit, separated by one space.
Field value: 32 mA
